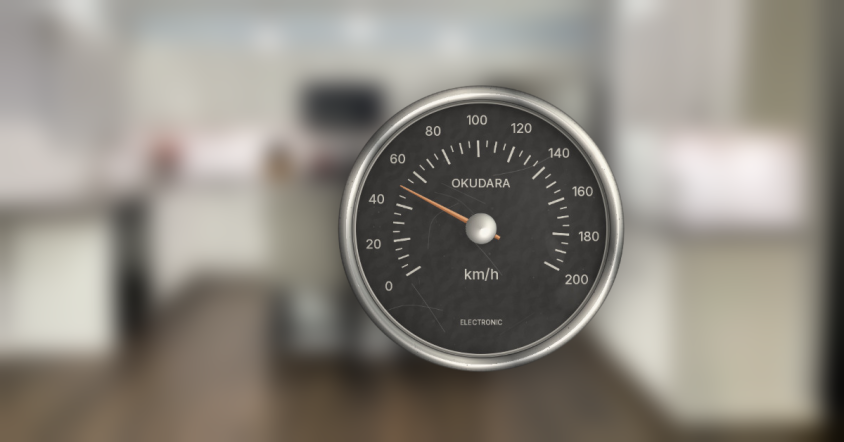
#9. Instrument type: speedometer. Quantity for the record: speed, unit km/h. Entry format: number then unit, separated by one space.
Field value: 50 km/h
